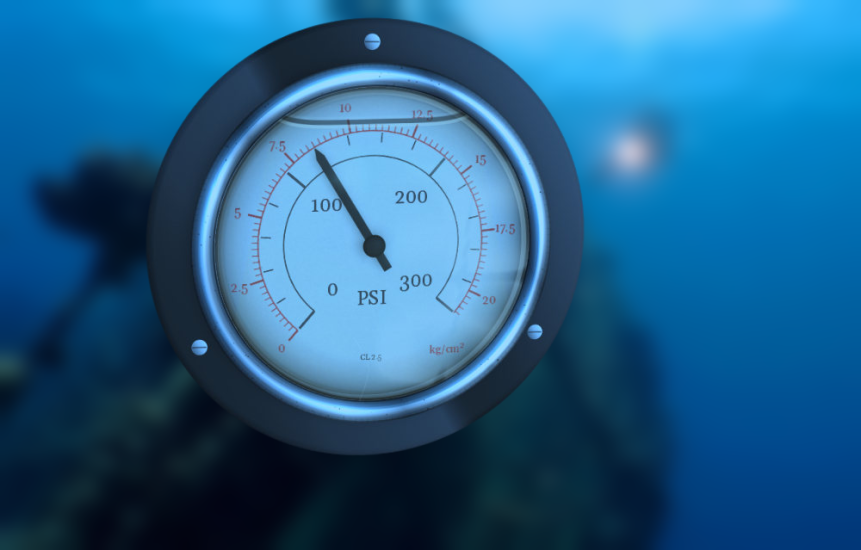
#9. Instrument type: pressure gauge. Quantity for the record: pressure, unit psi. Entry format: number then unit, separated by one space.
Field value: 120 psi
